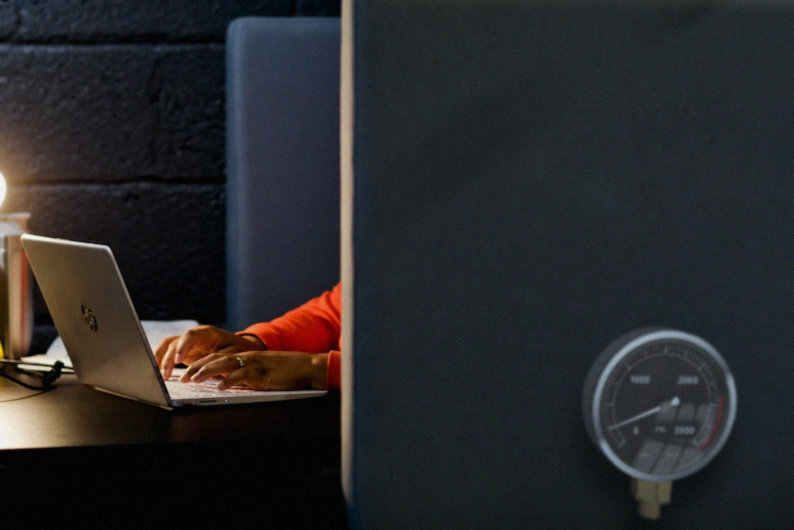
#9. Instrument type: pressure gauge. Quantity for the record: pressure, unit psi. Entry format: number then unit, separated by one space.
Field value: 250 psi
